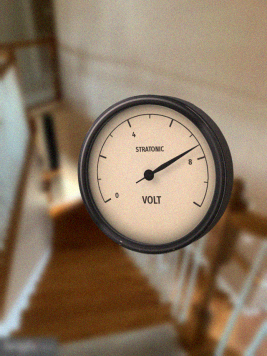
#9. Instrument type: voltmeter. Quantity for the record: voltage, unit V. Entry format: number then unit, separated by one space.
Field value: 7.5 V
